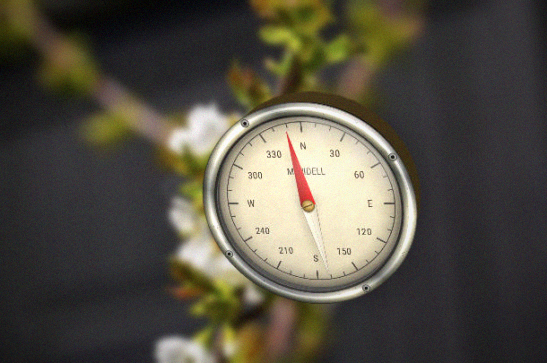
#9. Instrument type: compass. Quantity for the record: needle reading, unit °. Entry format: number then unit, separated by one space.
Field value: 350 °
